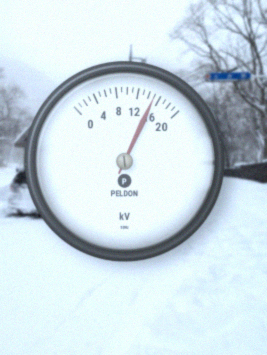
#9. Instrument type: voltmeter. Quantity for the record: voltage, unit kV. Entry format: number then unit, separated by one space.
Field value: 15 kV
